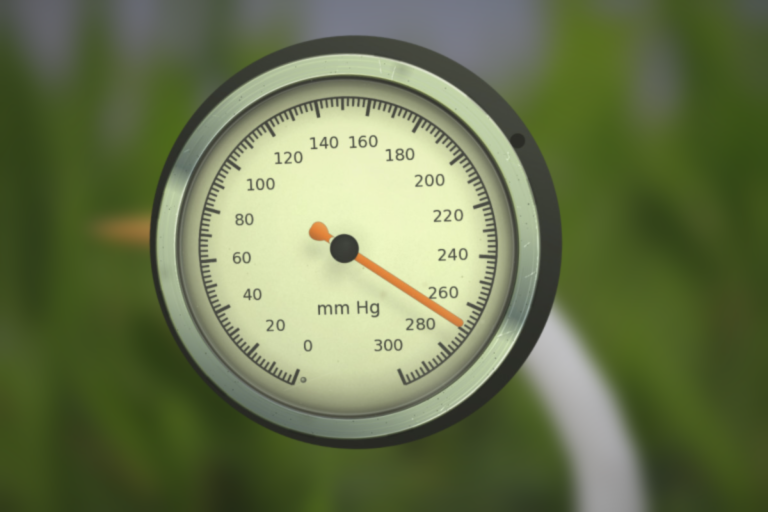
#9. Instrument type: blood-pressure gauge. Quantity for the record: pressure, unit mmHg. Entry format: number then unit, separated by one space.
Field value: 268 mmHg
